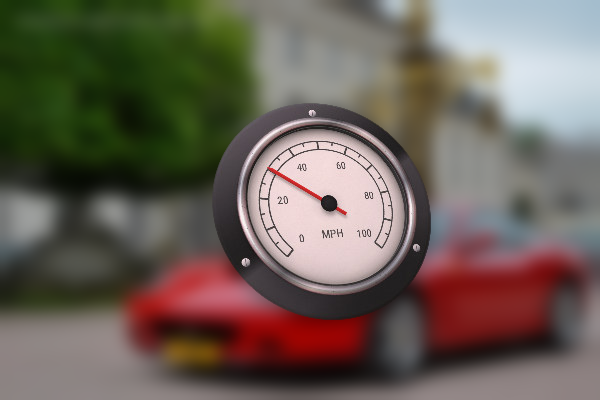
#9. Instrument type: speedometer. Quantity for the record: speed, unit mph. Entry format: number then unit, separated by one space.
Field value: 30 mph
